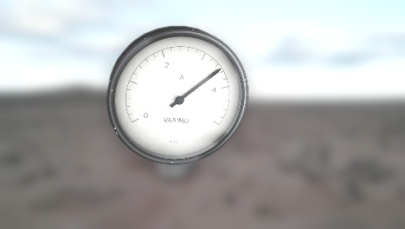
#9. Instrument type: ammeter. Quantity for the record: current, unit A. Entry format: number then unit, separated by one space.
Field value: 3.5 A
